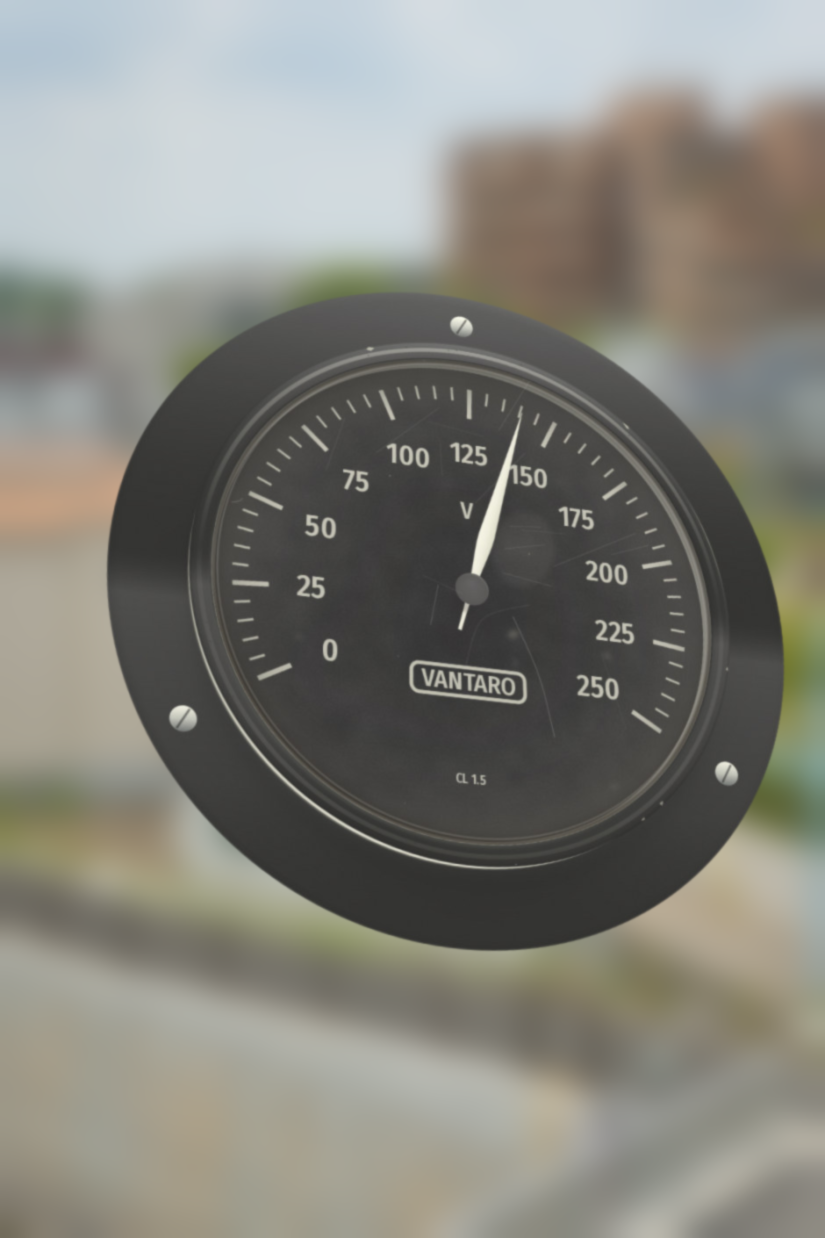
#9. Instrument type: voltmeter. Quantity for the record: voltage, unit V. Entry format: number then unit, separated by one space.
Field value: 140 V
